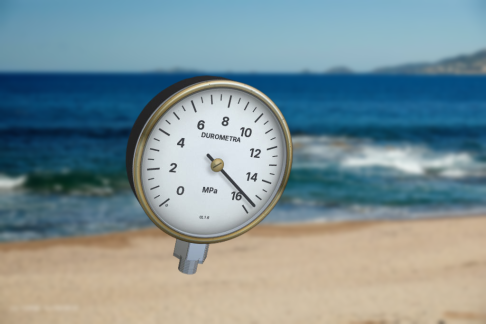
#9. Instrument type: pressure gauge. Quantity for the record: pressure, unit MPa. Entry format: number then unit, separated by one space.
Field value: 15.5 MPa
